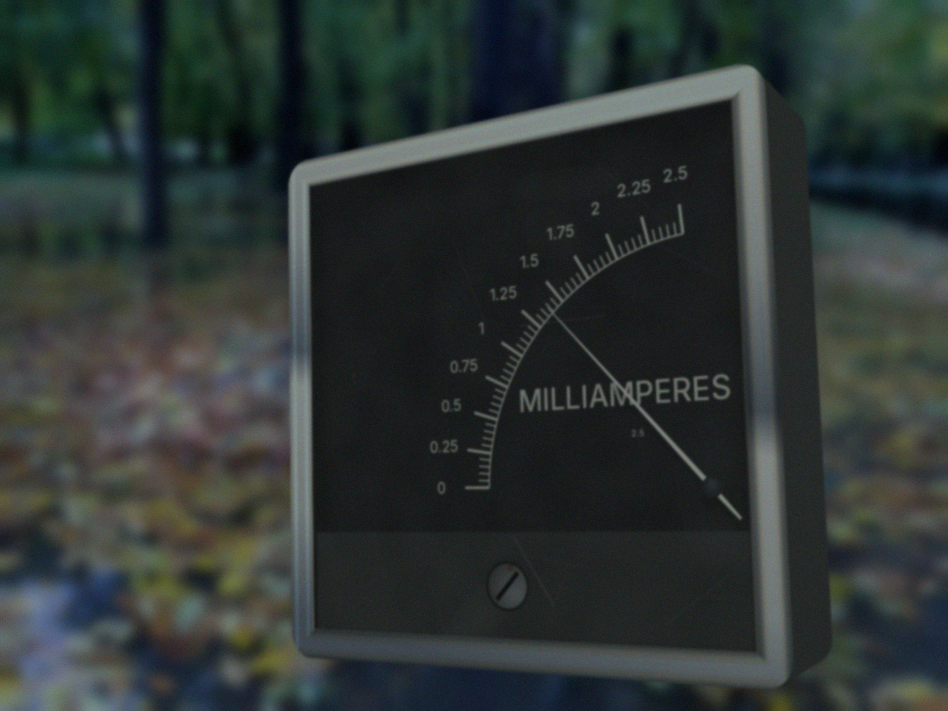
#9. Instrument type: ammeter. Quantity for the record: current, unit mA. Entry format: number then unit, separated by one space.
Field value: 1.4 mA
